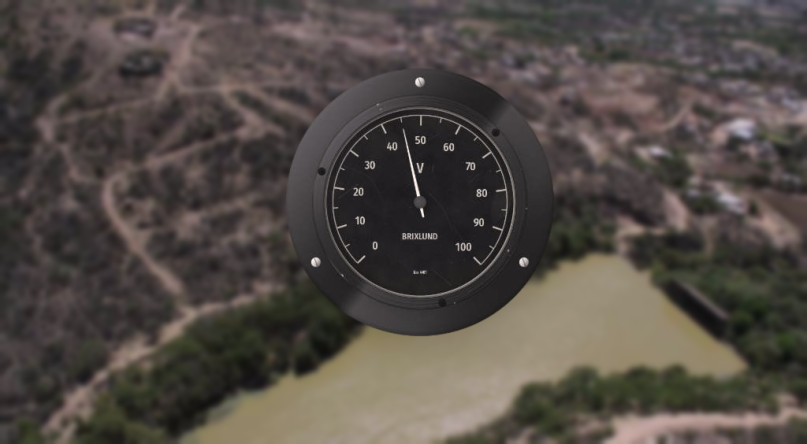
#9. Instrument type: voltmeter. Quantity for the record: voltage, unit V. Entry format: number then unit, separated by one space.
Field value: 45 V
